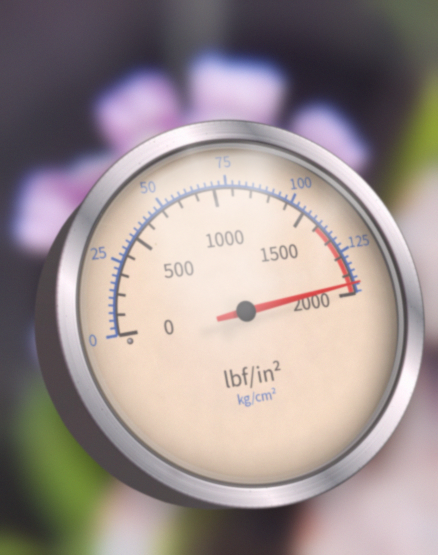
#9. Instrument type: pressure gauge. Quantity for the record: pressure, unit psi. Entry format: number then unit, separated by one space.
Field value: 1950 psi
